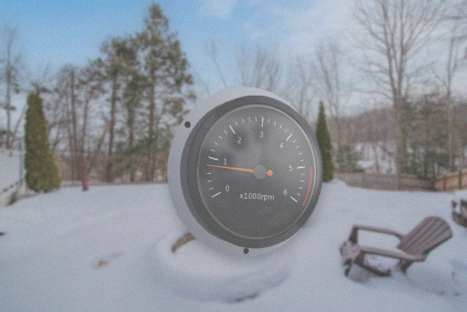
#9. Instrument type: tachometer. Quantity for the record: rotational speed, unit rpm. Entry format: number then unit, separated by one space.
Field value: 800 rpm
